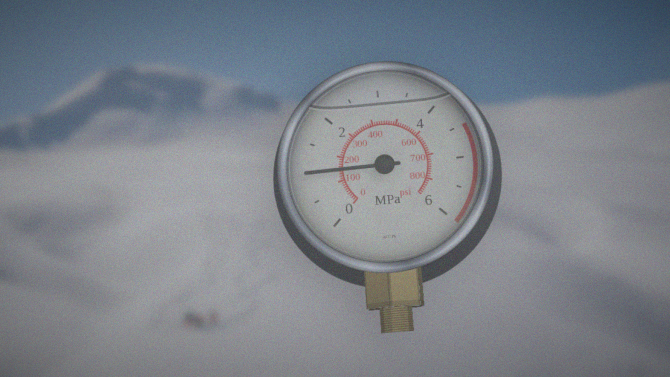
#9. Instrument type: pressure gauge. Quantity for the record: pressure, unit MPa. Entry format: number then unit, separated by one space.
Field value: 1 MPa
